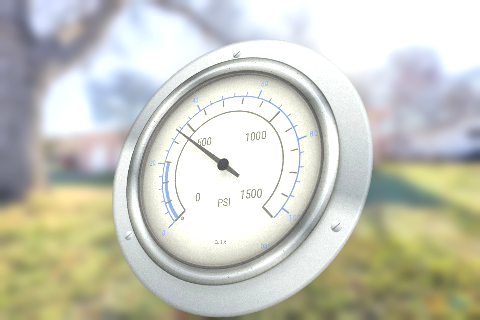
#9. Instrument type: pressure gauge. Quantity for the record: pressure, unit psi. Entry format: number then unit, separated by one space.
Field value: 450 psi
